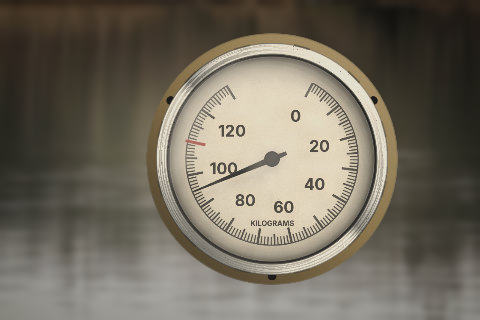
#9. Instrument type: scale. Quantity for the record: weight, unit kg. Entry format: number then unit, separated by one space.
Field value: 95 kg
